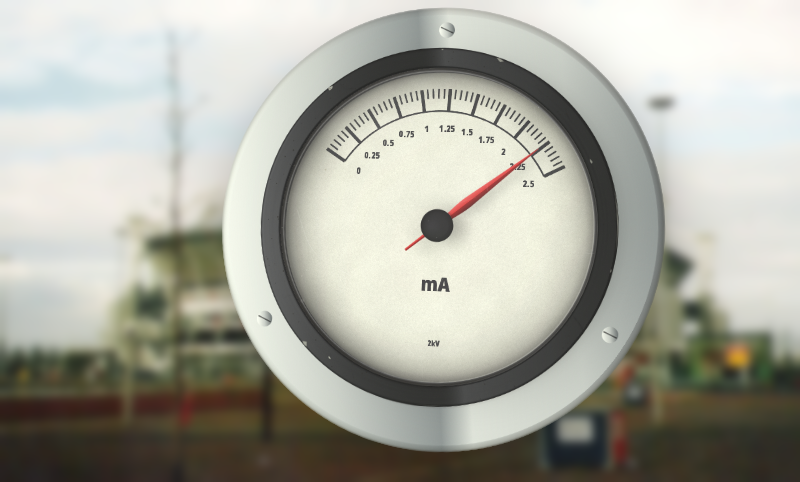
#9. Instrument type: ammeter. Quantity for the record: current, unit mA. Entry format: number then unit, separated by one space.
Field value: 2.25 mA
